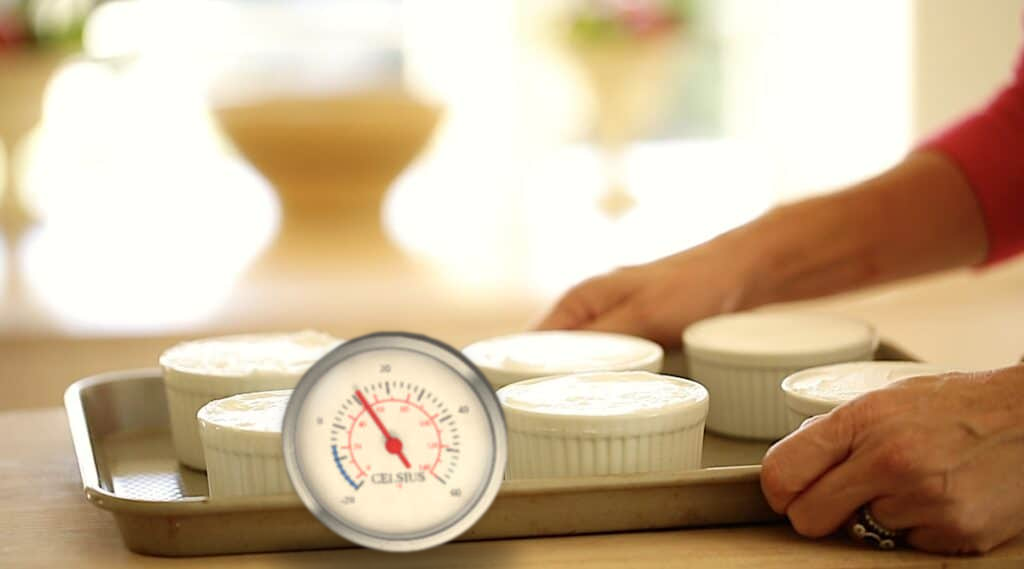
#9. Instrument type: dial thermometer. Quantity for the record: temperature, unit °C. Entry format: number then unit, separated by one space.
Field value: 12 °C
